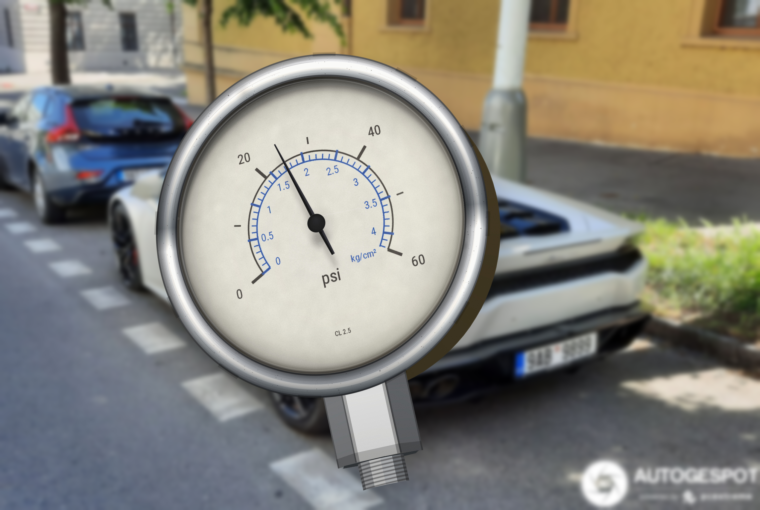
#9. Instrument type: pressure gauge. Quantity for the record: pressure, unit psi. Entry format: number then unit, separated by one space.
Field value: 25 psi
